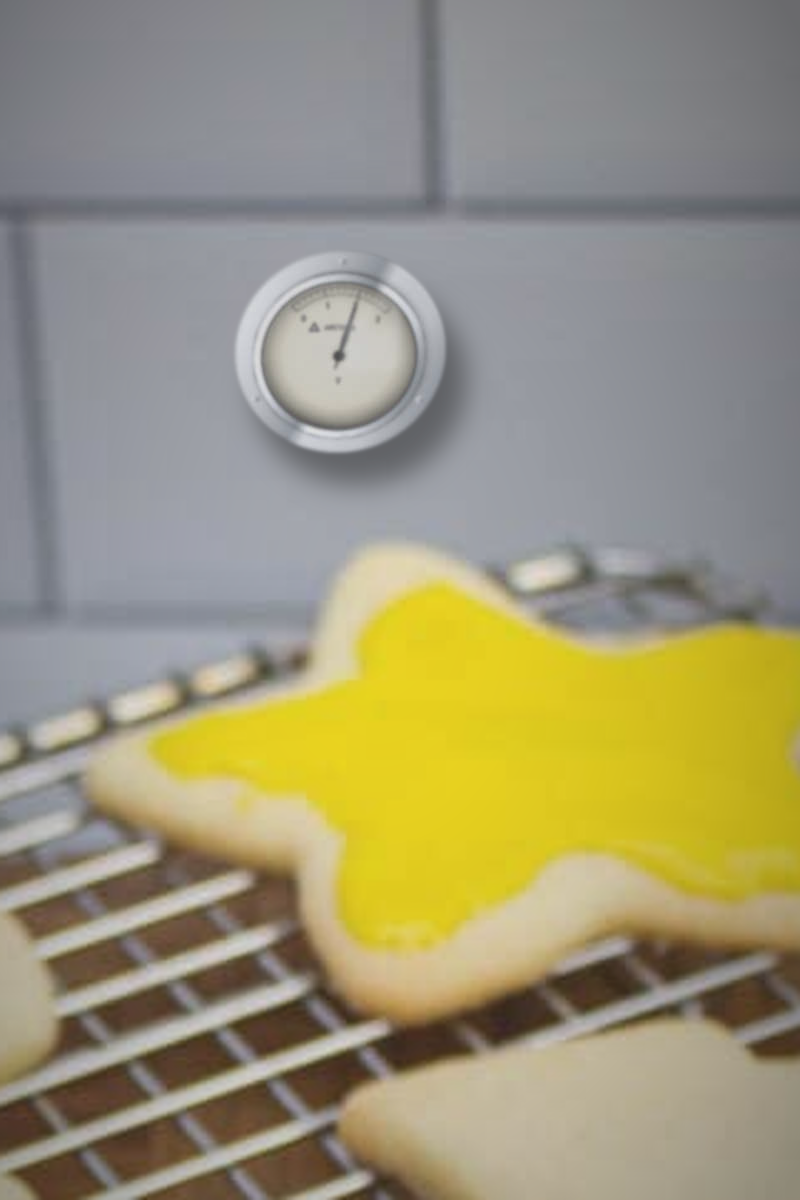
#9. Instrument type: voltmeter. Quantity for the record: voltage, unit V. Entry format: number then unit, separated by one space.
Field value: 2 V
